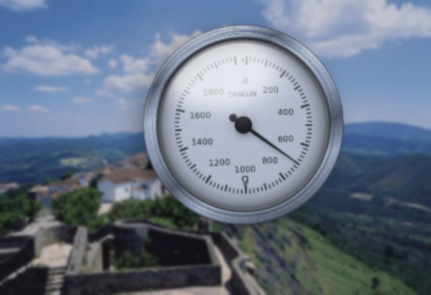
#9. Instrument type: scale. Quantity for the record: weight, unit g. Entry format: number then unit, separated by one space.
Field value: 700 g
